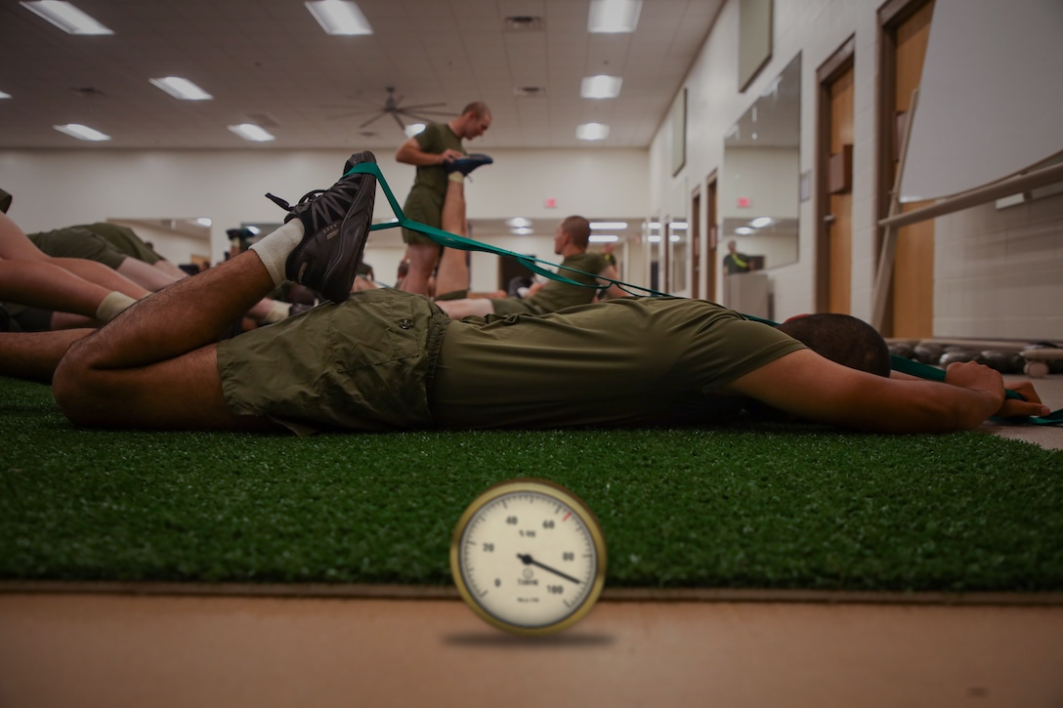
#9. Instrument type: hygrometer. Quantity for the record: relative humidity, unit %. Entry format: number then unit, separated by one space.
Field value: 90 %
